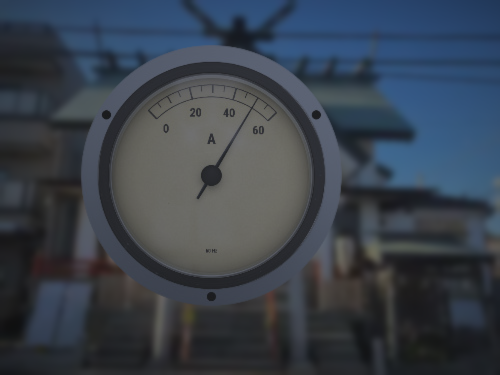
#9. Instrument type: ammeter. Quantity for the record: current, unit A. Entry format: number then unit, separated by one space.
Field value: 50 A
